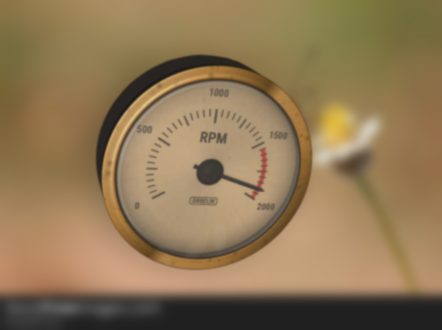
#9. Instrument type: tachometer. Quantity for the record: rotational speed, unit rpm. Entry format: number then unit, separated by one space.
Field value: 1900 rpm
